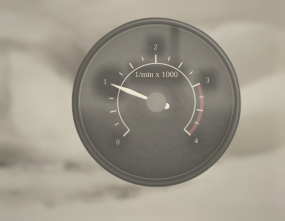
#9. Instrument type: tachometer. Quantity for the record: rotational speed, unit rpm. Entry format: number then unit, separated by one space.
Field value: 1000 rpm
